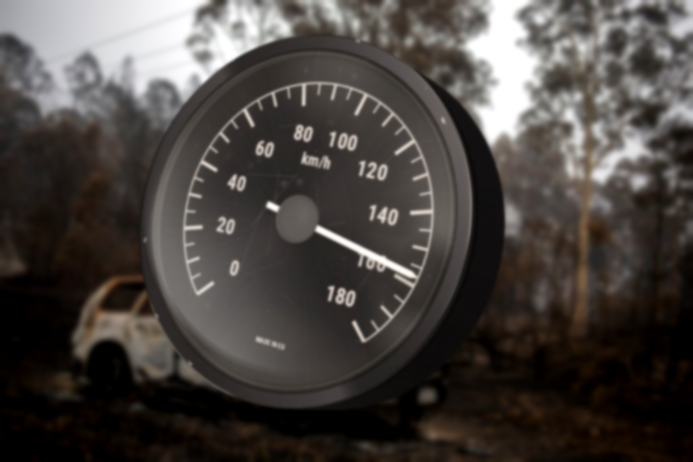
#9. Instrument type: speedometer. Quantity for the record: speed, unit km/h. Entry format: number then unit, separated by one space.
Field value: 157.5 km/h
